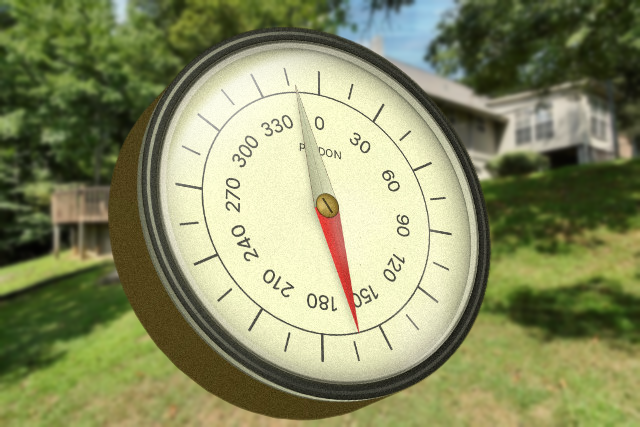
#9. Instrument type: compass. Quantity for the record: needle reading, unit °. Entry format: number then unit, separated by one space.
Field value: 165 °
